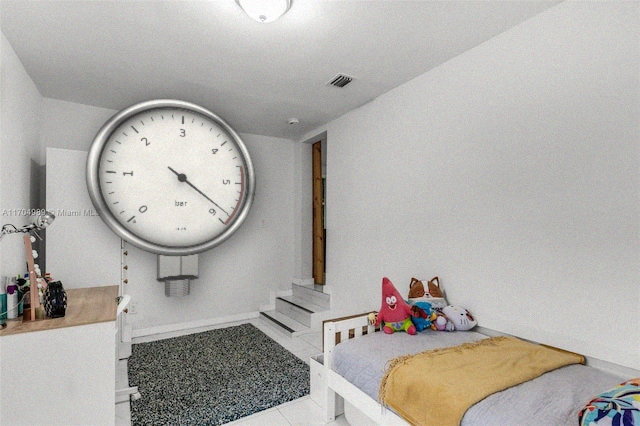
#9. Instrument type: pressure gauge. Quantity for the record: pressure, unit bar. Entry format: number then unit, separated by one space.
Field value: 5.8 bar
